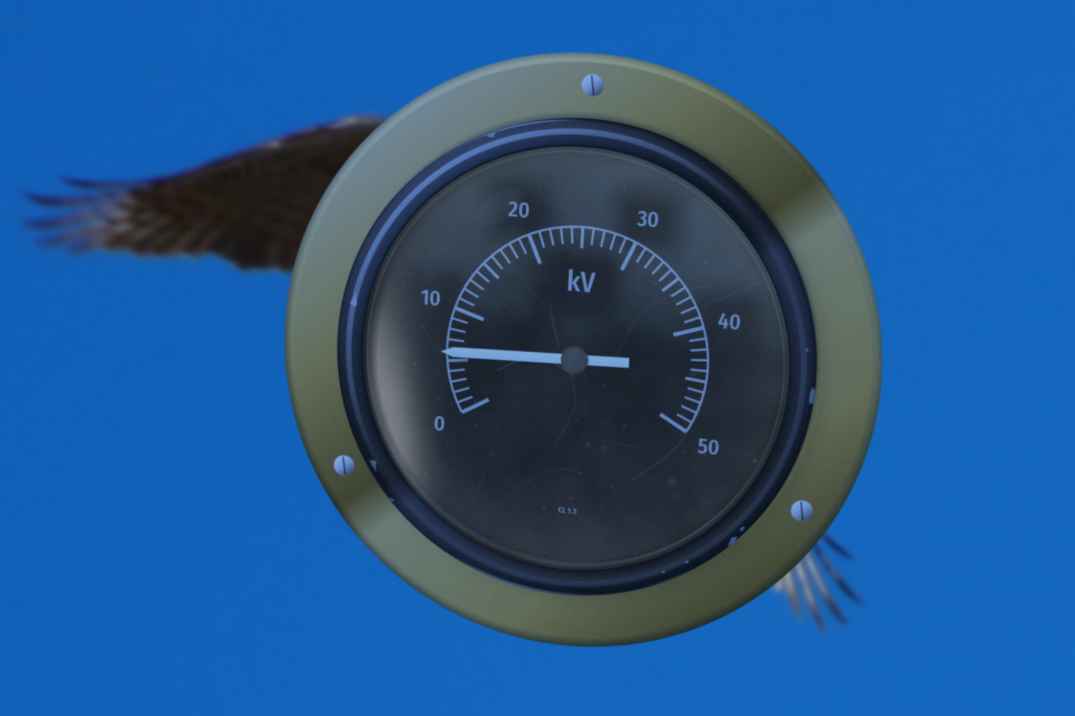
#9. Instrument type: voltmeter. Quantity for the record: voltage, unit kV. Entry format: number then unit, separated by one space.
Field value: 6 kV
